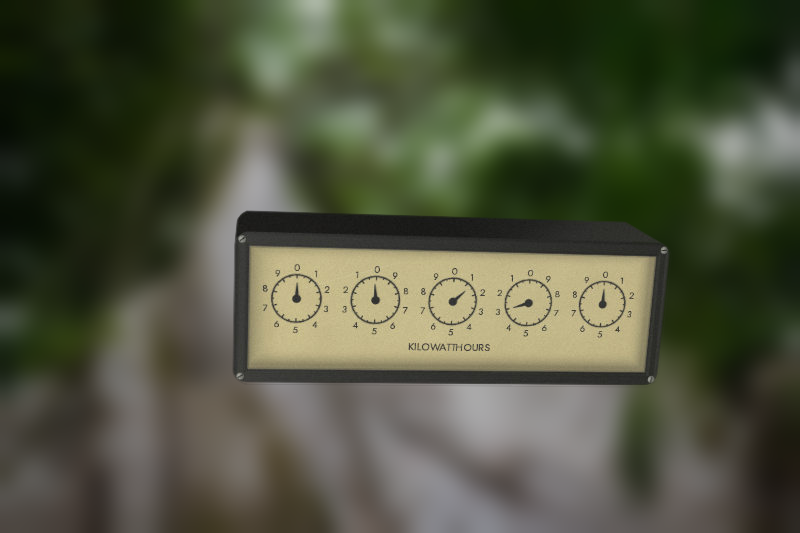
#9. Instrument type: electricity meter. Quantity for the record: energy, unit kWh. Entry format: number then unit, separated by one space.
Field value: 130 kWh
